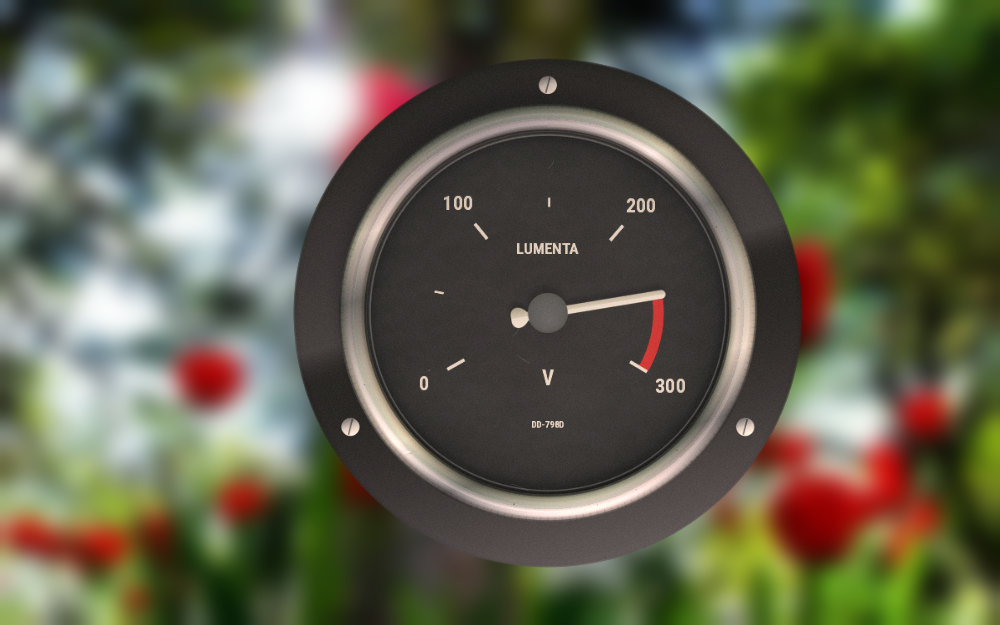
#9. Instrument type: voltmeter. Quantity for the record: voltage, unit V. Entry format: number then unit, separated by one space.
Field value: 250 V
